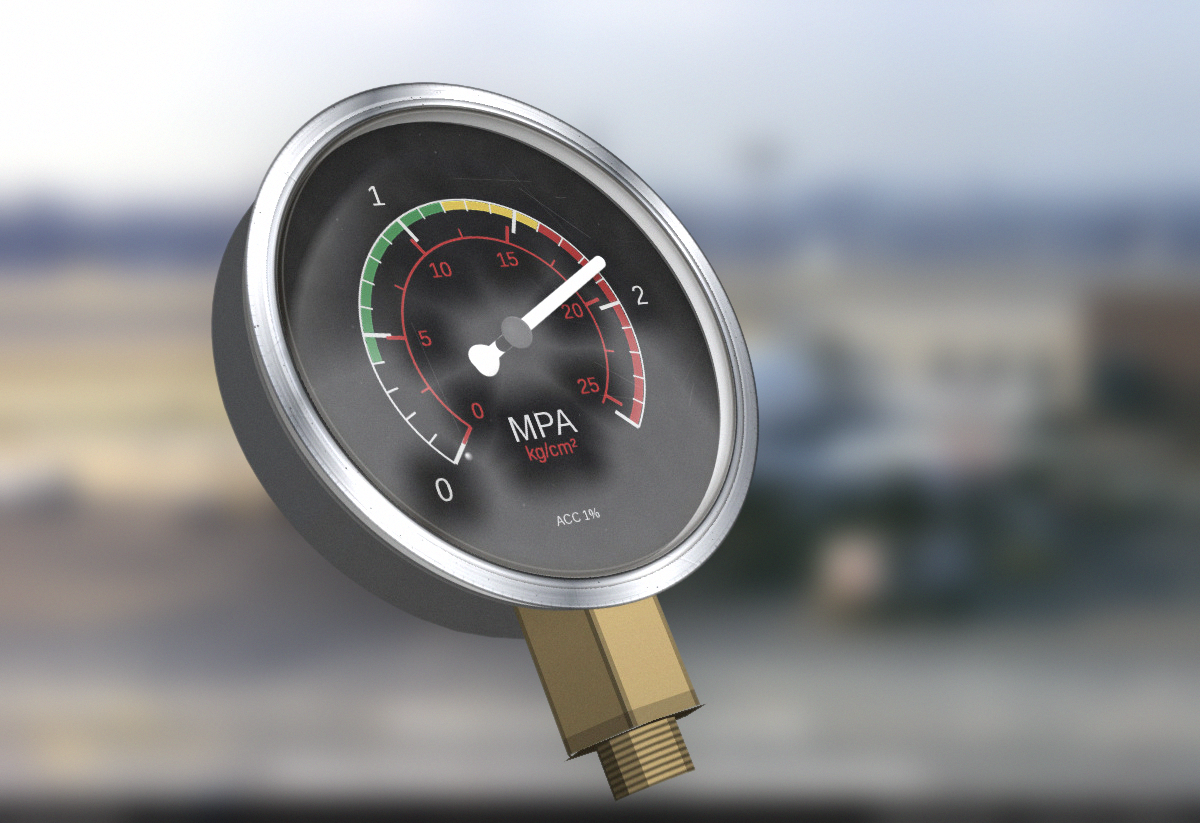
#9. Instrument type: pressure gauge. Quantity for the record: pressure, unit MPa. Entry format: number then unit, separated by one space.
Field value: 1.85 MPa
